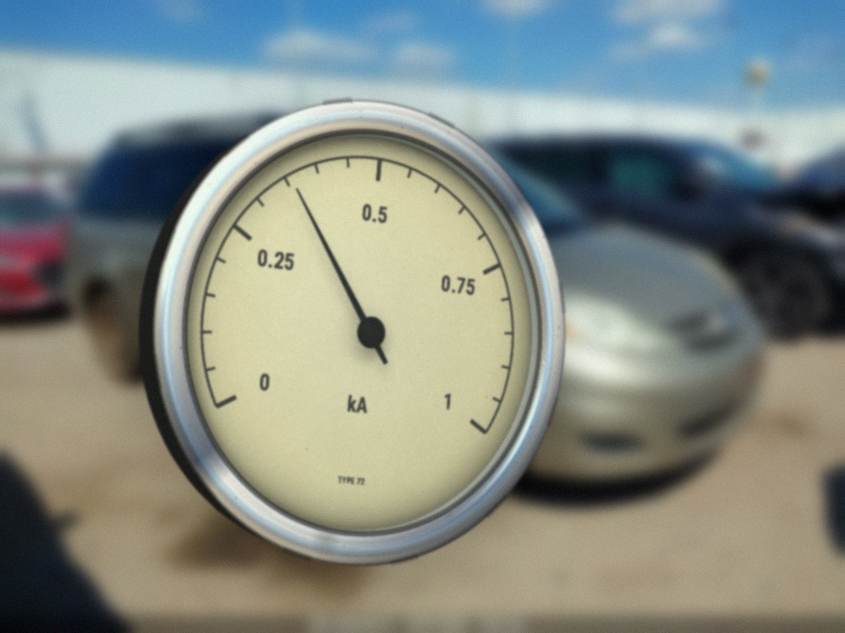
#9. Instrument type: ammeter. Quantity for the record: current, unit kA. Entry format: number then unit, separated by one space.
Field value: 0.35 kA
